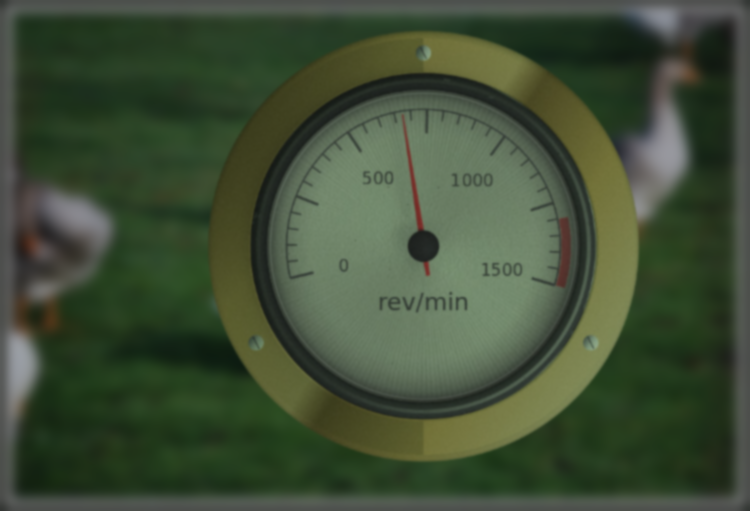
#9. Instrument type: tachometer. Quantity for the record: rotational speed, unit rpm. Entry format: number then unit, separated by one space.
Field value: 675 rpm
